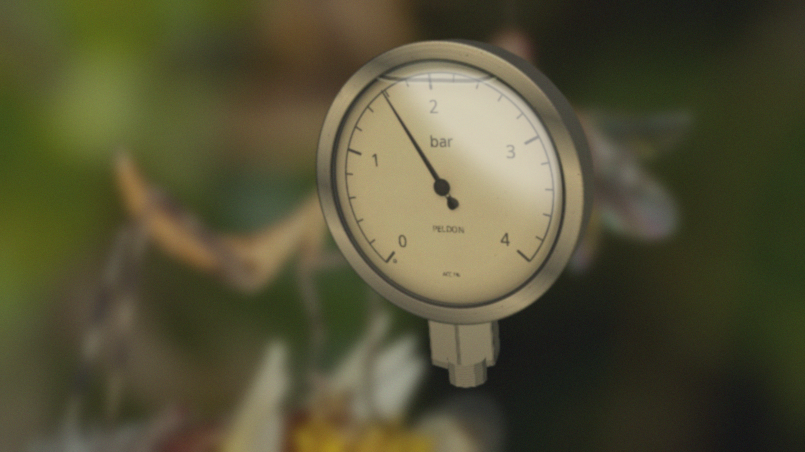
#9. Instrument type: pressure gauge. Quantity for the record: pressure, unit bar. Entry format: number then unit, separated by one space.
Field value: 1.6 bar
